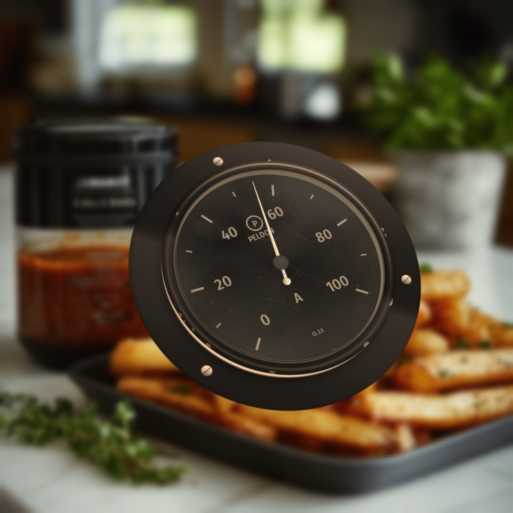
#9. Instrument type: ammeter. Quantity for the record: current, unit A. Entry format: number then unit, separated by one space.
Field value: 55 A
